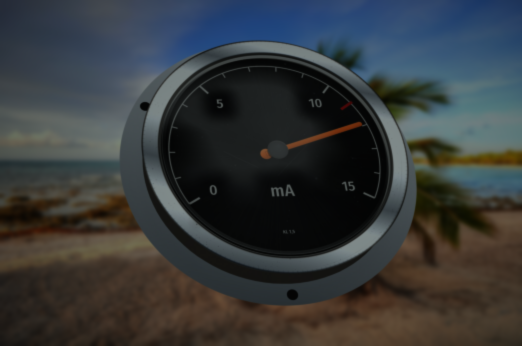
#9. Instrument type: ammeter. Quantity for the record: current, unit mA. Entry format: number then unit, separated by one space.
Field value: 12 mA
